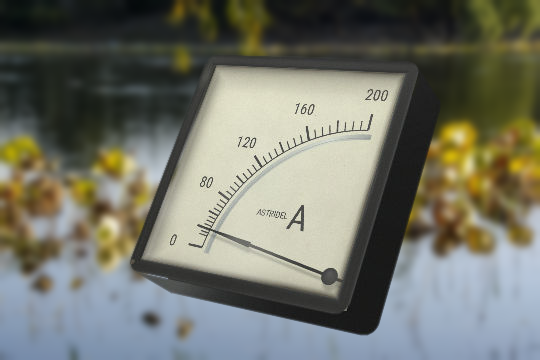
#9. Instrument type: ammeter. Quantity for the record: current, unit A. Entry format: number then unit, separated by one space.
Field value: 40 A
